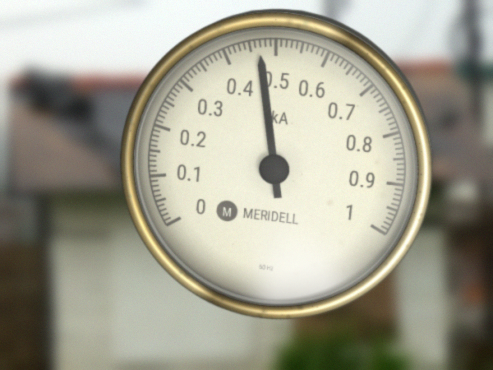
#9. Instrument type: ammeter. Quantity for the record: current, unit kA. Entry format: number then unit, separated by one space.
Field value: 0.47 kA
